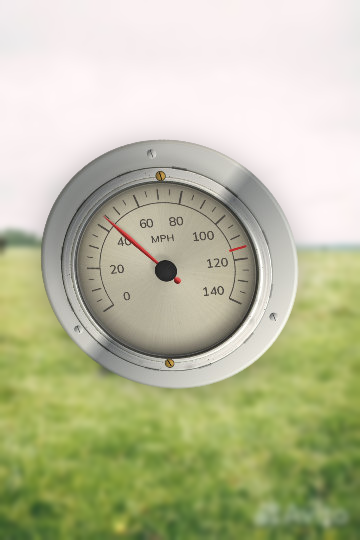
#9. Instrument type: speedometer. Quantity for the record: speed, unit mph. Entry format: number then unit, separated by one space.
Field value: 45 mph
